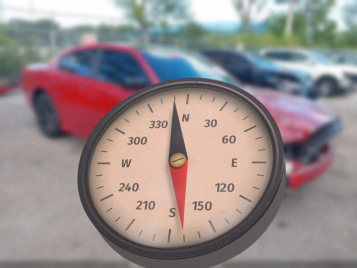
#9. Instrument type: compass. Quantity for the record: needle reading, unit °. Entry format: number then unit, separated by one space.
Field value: 170 °
